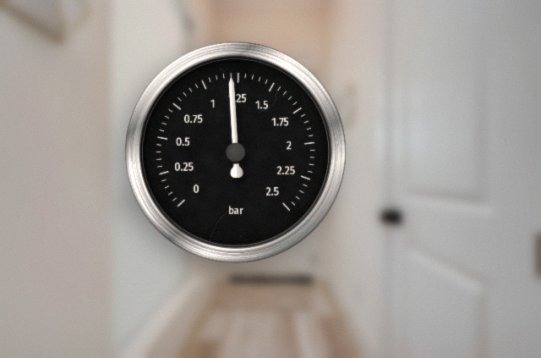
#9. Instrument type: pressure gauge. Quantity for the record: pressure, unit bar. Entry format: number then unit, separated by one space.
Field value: 1.2 bar
